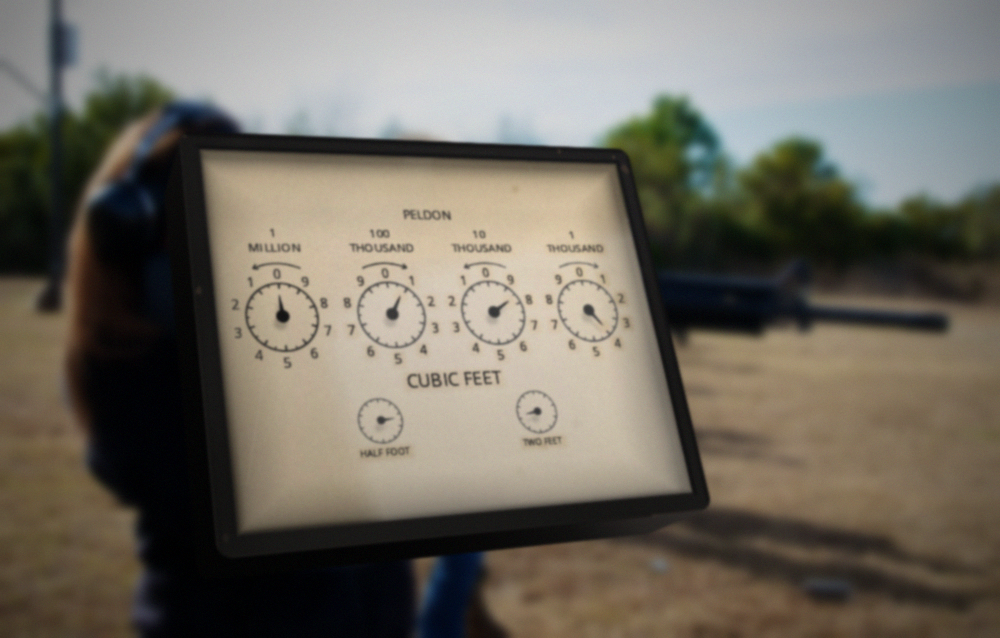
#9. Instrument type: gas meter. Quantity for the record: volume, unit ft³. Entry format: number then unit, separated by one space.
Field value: 8400 ft³
